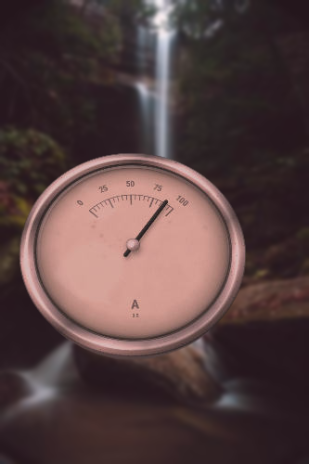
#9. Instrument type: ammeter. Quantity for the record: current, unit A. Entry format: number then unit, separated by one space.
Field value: 90 A
